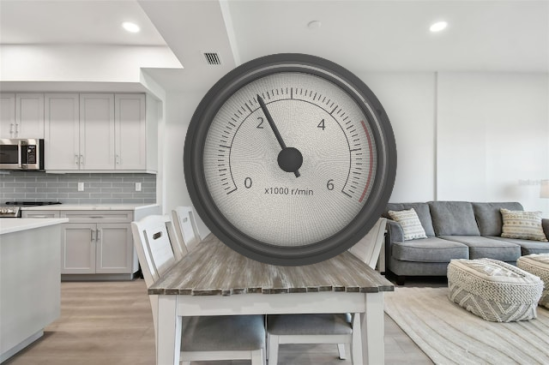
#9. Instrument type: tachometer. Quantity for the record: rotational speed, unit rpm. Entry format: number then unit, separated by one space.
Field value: 2300 rpm
